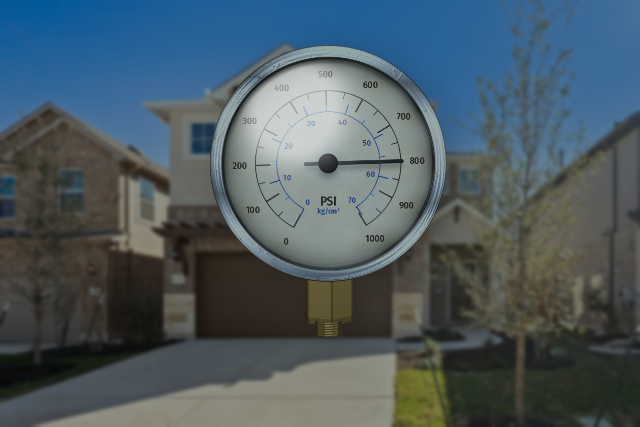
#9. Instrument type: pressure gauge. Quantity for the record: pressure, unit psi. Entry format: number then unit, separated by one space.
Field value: 800 psi
